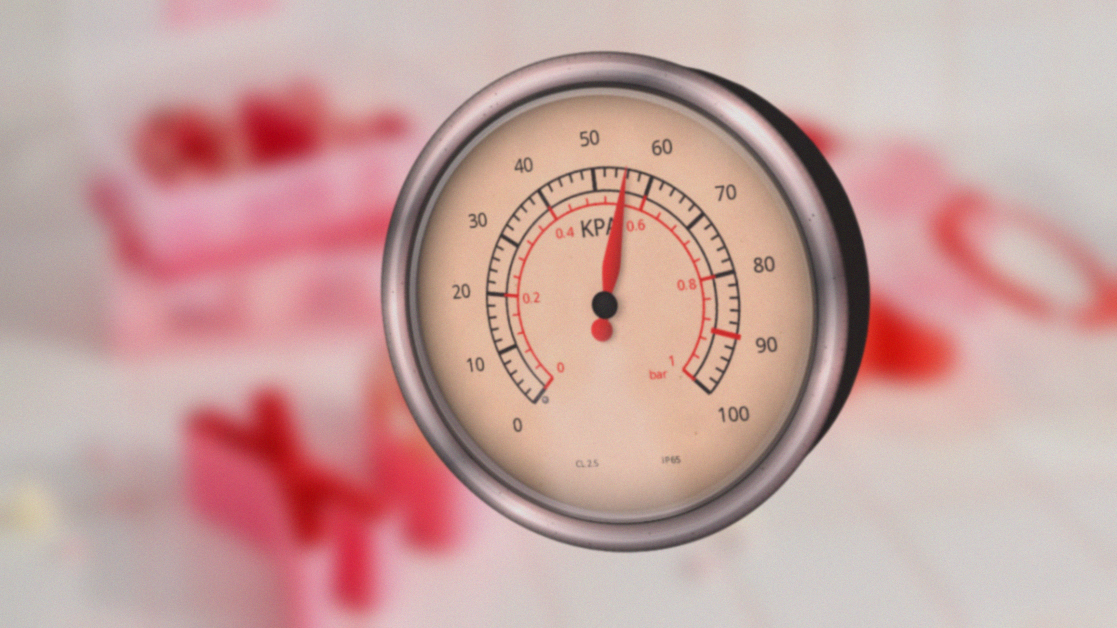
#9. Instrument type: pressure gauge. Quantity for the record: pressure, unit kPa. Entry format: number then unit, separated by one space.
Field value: 56 kPa
